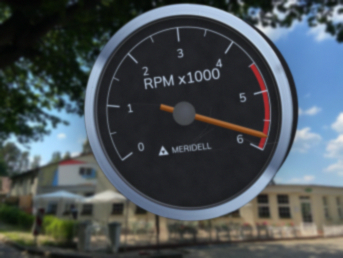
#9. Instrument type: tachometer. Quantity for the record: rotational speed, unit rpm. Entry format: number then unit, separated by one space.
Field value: 5750 rpm
